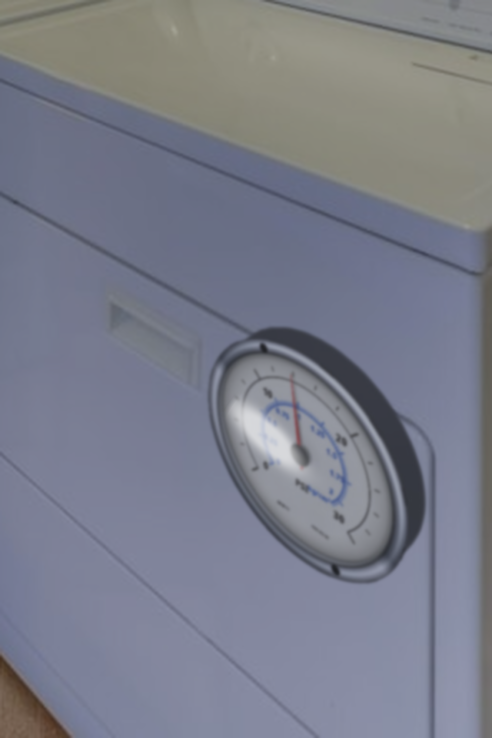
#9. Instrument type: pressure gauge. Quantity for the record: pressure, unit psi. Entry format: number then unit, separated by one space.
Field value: 14 psi
